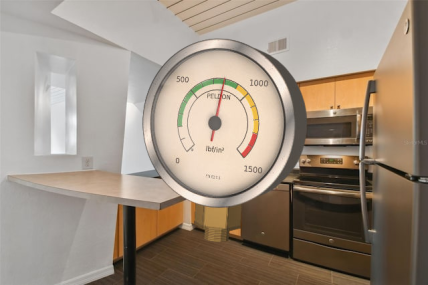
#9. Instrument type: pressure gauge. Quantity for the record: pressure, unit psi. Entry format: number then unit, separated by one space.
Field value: 800 psi
